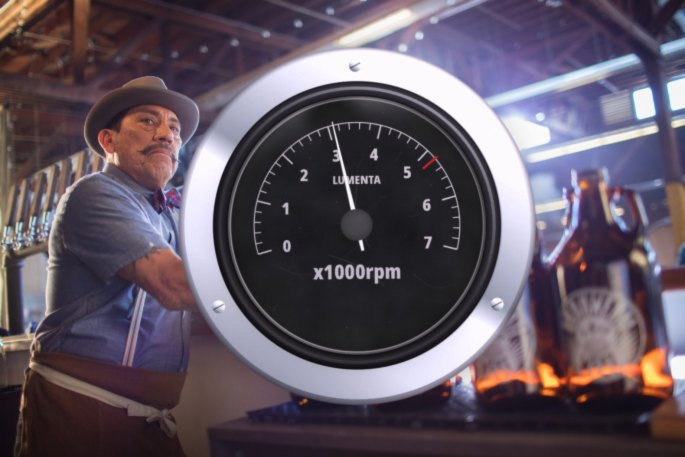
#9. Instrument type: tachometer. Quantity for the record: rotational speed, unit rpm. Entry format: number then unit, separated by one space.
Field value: 3100 rpm
